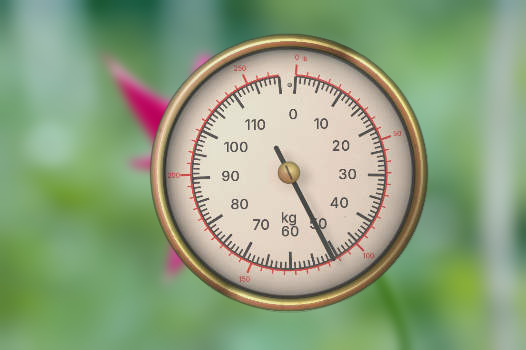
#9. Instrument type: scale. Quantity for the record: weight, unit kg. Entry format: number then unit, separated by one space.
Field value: 51 kg
